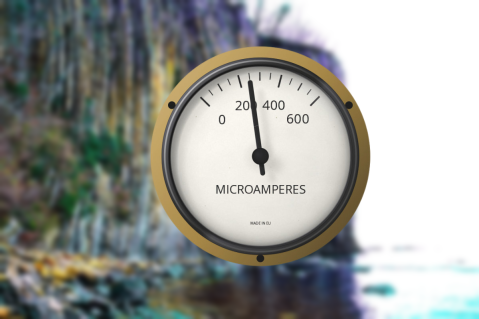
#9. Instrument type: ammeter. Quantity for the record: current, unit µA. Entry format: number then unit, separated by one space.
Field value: 250 µA
